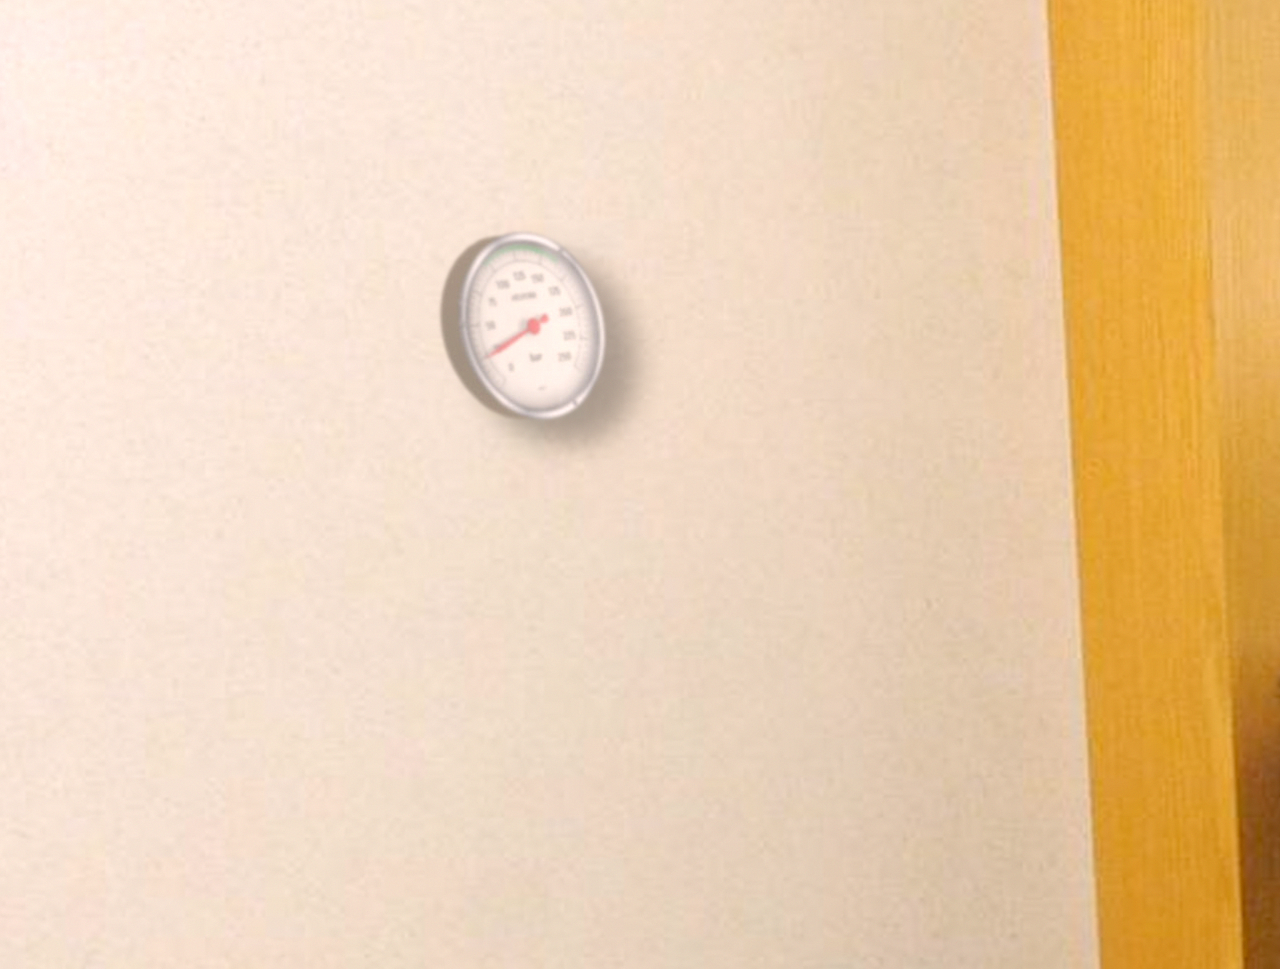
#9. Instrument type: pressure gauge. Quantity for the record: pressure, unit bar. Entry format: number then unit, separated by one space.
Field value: 25 bar
